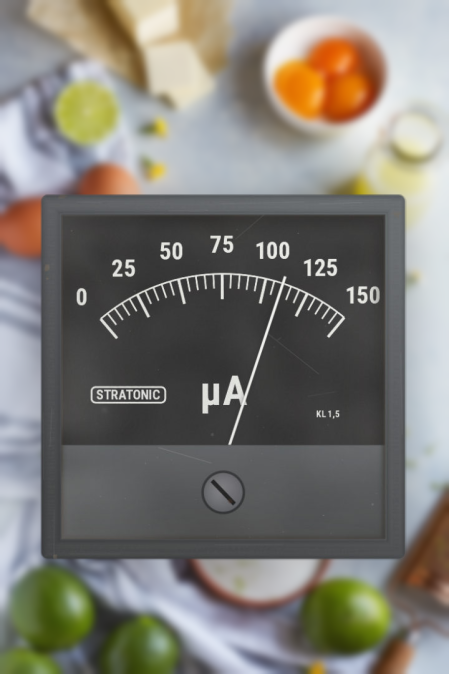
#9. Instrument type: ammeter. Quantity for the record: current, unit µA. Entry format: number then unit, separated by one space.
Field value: 110 µA
